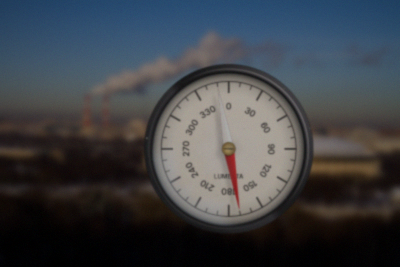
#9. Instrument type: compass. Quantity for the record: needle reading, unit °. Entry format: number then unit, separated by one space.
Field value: 170 °
